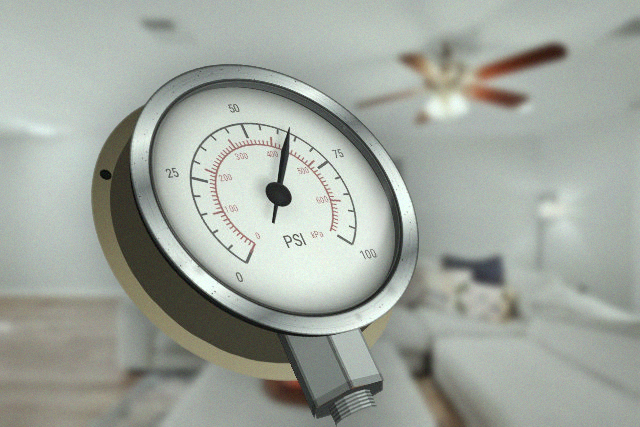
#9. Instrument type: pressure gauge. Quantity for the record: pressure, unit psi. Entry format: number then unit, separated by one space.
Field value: 62.5 psi
